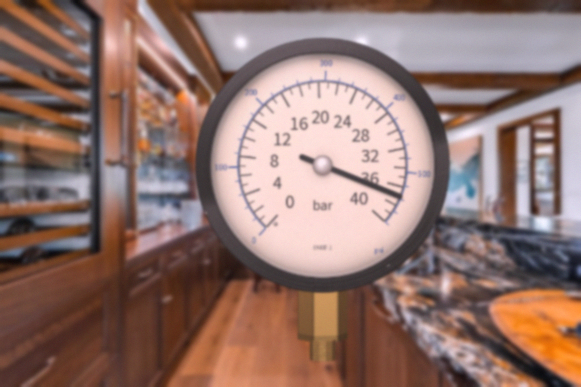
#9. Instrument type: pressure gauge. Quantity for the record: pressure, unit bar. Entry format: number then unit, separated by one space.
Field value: 37 bar
